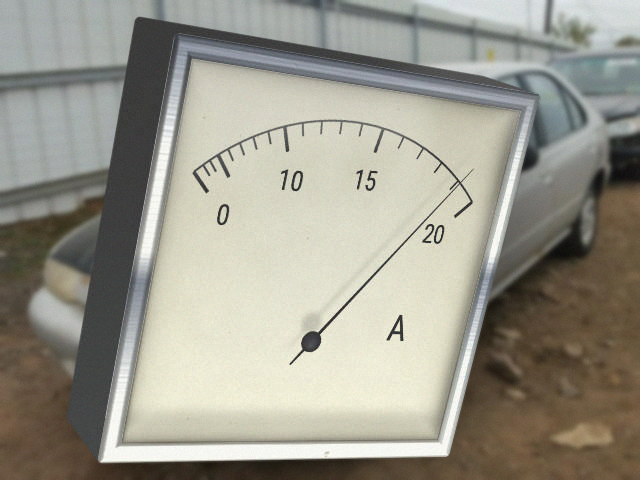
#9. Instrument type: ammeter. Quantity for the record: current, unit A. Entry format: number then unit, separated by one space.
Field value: 19 A
